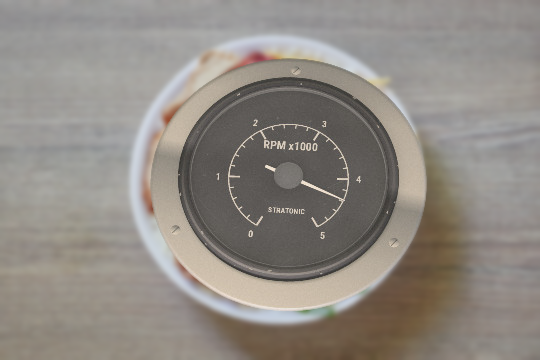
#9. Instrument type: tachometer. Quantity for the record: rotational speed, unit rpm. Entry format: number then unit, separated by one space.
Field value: 4400 rpm
